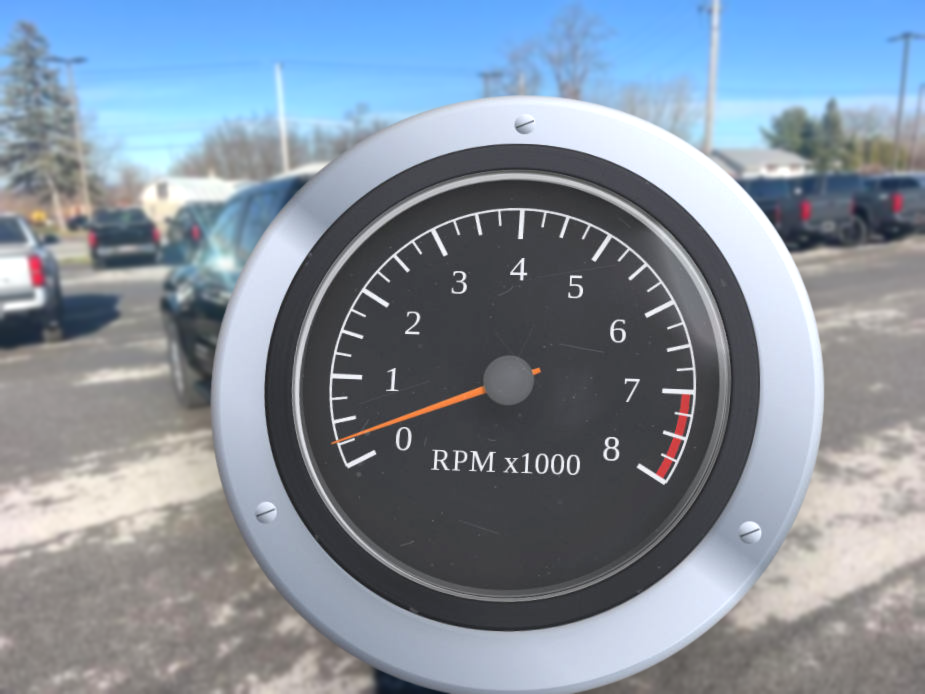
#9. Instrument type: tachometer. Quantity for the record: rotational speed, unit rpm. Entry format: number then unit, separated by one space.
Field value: 250 rpm
